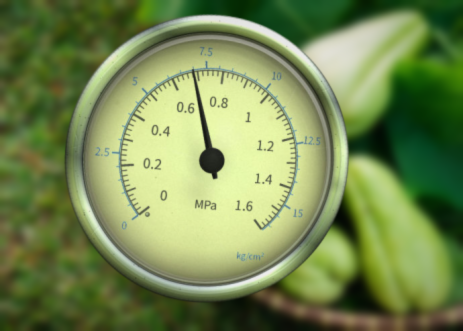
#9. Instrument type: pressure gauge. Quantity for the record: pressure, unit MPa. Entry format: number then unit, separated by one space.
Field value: 0.68 MPa
